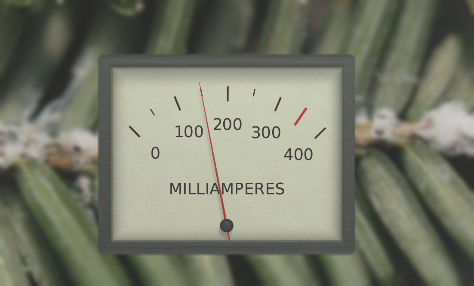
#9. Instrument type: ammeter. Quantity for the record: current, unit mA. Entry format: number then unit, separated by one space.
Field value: 150 mA
